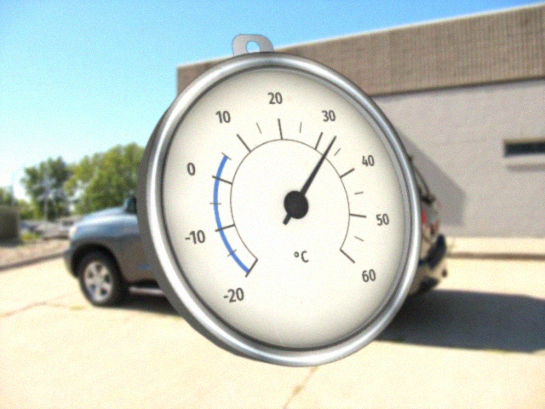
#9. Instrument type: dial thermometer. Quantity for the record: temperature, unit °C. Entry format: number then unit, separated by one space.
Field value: 32.5 °C
